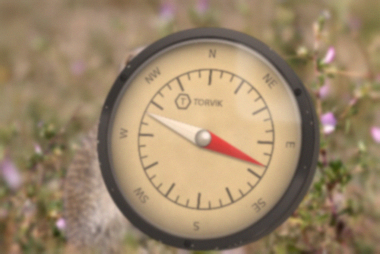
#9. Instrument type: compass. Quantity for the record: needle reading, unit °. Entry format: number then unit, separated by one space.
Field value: 110 °
